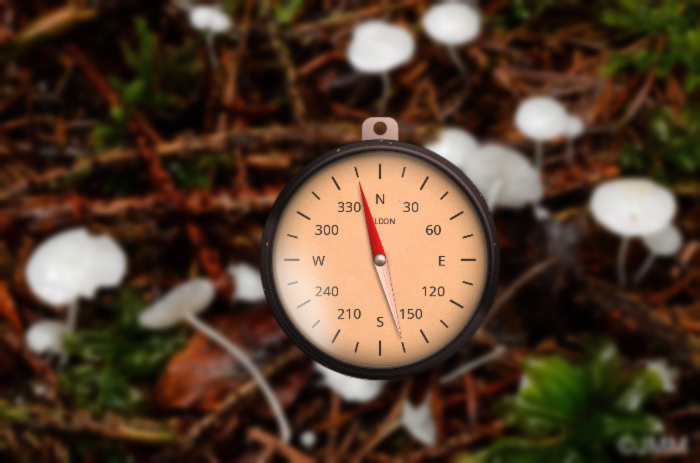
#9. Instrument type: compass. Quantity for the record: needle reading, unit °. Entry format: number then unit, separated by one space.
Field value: 345 °
